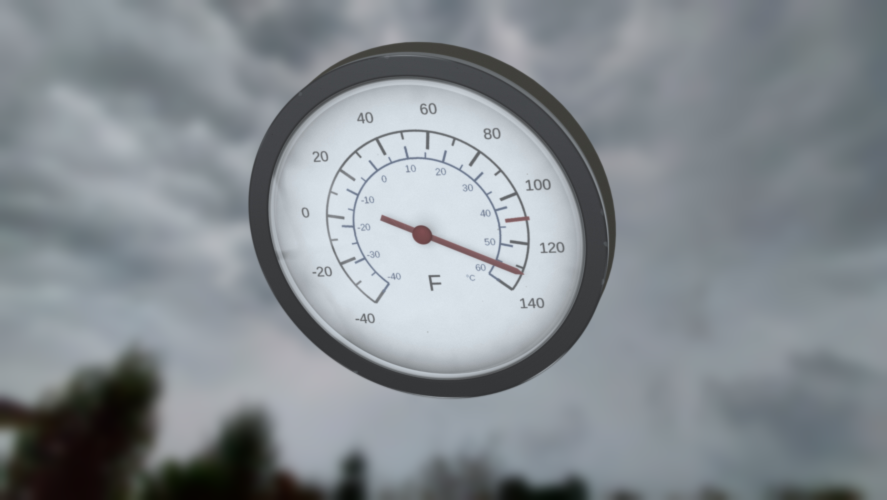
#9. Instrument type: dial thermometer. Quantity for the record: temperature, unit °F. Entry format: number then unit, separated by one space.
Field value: 130 °F
